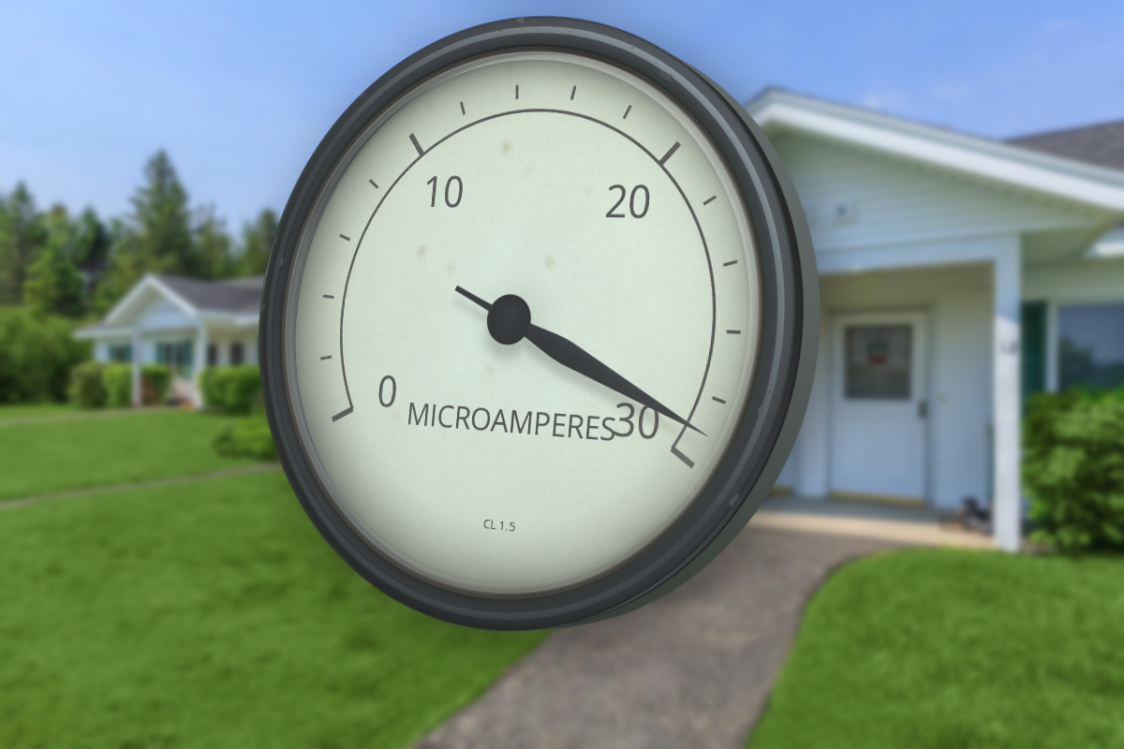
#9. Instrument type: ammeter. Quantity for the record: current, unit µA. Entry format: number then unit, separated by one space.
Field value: 29 µA
